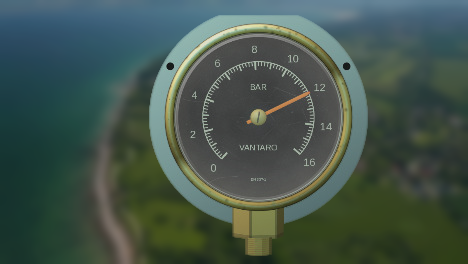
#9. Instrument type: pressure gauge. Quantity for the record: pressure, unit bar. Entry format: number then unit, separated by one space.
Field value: 12 bar
